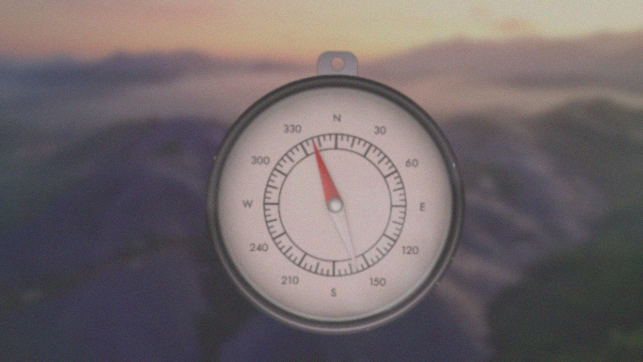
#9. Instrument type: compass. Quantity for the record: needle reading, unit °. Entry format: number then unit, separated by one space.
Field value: 340 °
